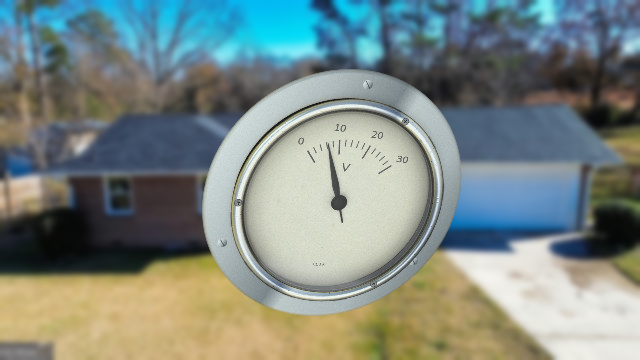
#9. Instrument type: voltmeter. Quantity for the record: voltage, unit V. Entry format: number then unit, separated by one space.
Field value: 6 V
